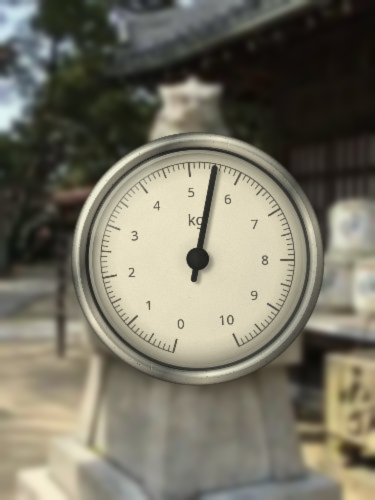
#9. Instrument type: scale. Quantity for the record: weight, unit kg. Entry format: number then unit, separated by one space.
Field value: 5.5 kg
